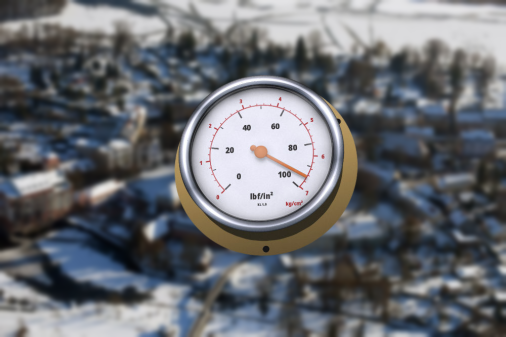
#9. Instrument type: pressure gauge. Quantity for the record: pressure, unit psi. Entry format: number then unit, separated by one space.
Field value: 95 psi
